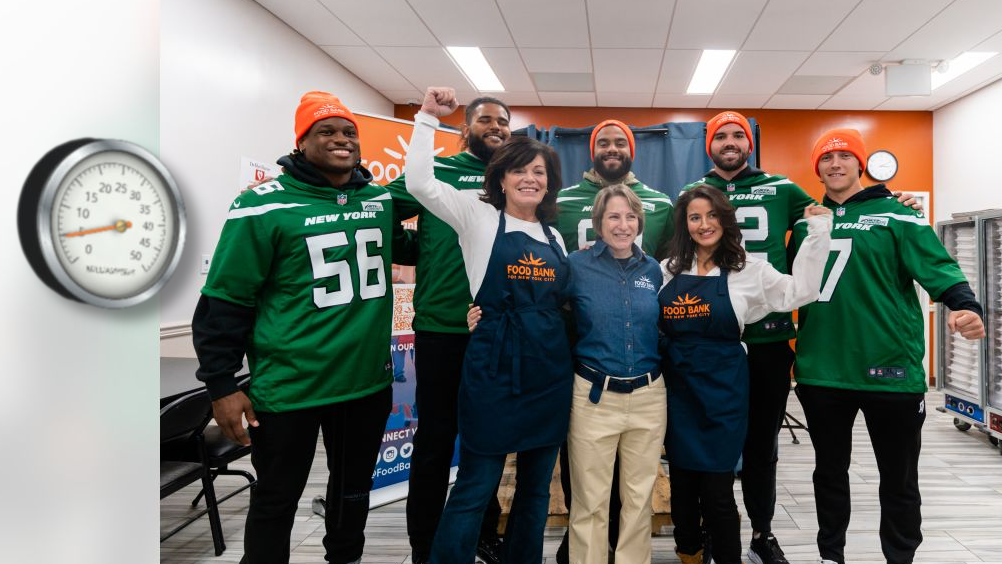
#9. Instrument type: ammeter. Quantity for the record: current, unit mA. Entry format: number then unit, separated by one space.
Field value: 5 mA
